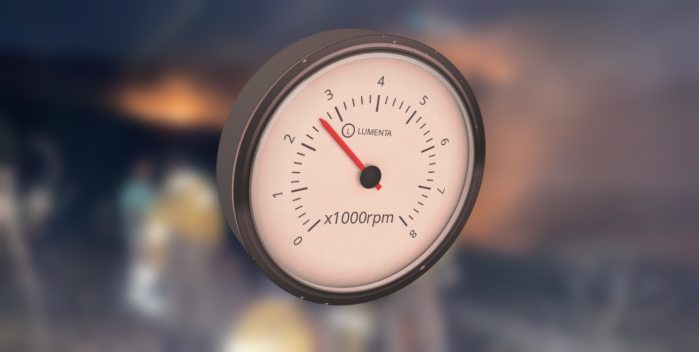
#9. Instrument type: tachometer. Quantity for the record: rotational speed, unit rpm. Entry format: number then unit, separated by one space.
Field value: 2600 rpm
